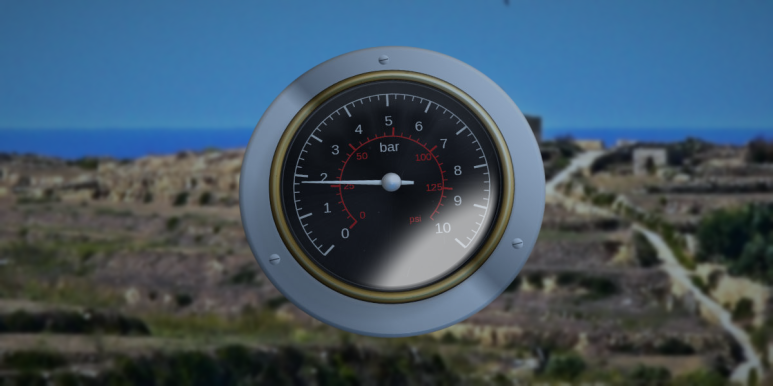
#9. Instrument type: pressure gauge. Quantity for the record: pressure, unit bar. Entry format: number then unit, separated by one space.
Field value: 1.8 bar
